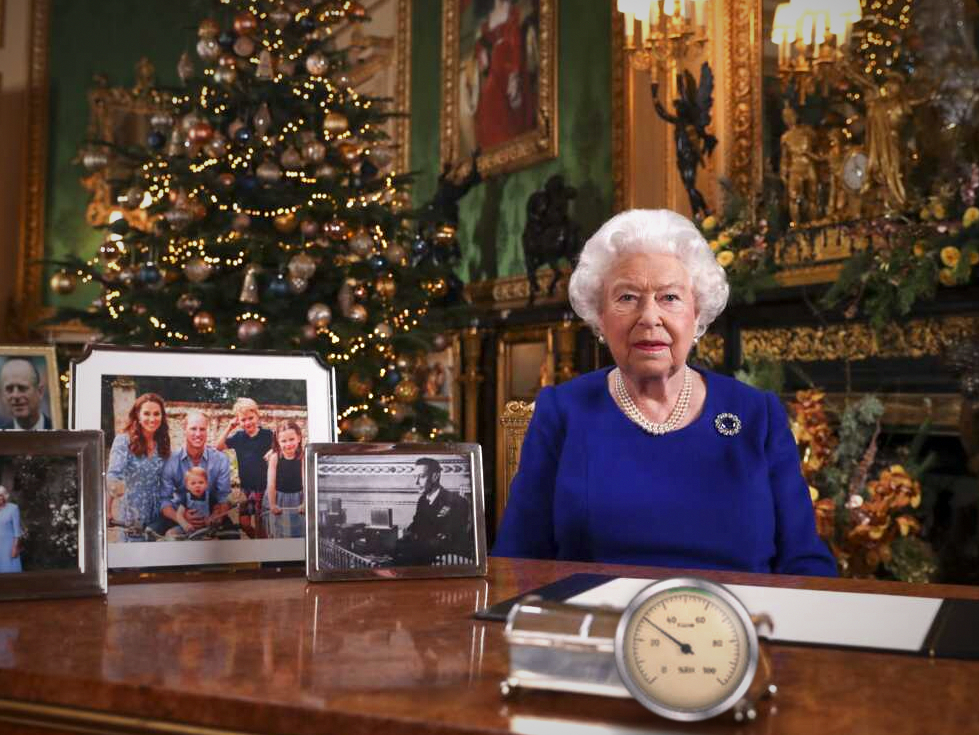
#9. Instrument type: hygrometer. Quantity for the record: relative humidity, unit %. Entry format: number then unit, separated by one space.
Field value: 30 %
